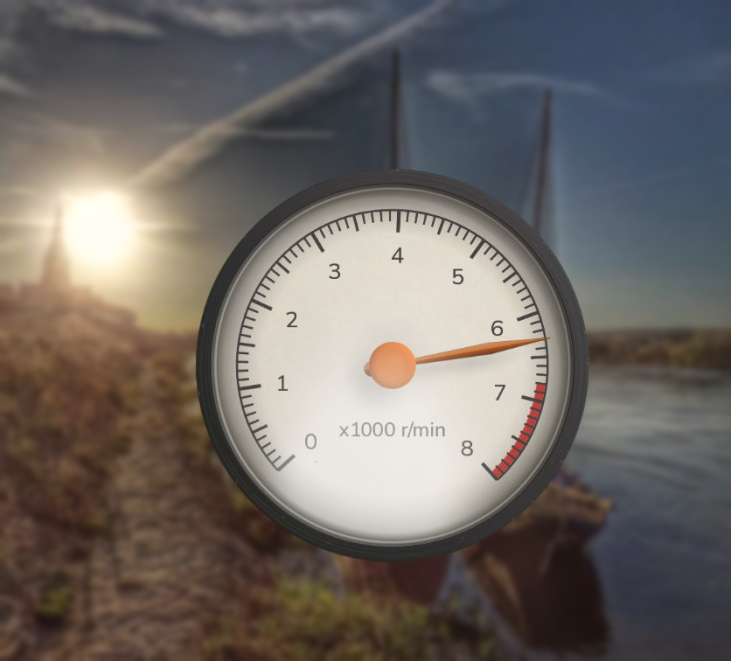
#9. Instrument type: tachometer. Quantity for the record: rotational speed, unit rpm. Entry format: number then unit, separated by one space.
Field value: 6300 rpm
